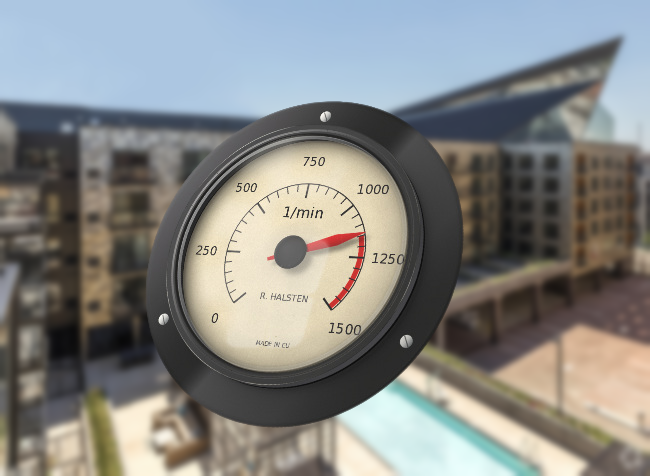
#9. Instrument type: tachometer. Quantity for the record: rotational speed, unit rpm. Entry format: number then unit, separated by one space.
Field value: 1150 rpm
